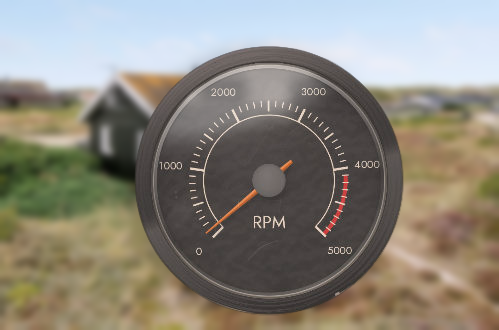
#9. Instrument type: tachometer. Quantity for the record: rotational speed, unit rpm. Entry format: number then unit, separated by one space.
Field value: 100 rpm
